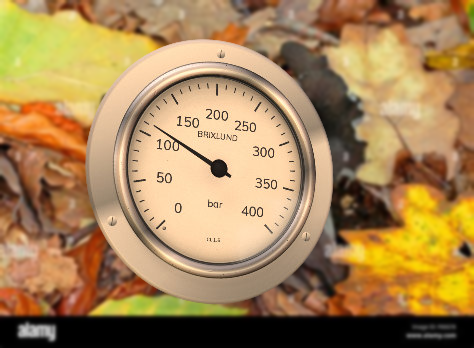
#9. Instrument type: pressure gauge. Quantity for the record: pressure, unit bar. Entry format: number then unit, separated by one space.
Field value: 110 bar
